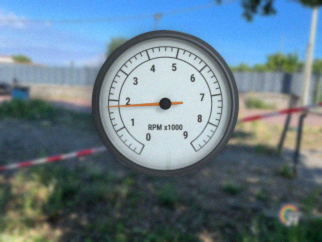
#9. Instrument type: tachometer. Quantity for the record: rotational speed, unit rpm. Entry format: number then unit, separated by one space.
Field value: 1800 rpm
